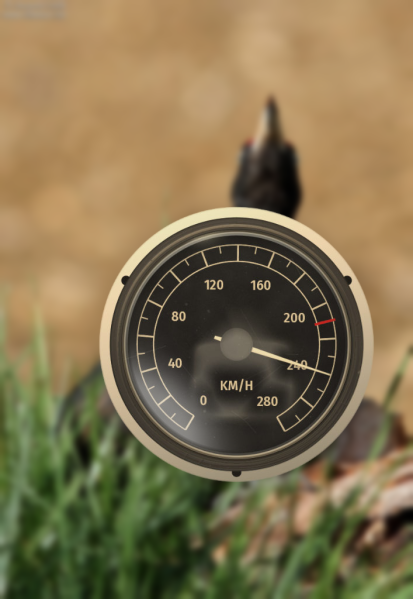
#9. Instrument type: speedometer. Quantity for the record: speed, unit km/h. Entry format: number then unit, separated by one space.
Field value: 240 km/h
